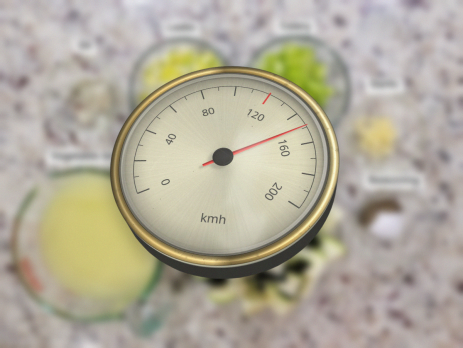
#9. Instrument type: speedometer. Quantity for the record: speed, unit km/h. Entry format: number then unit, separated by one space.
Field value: 150 km/h
